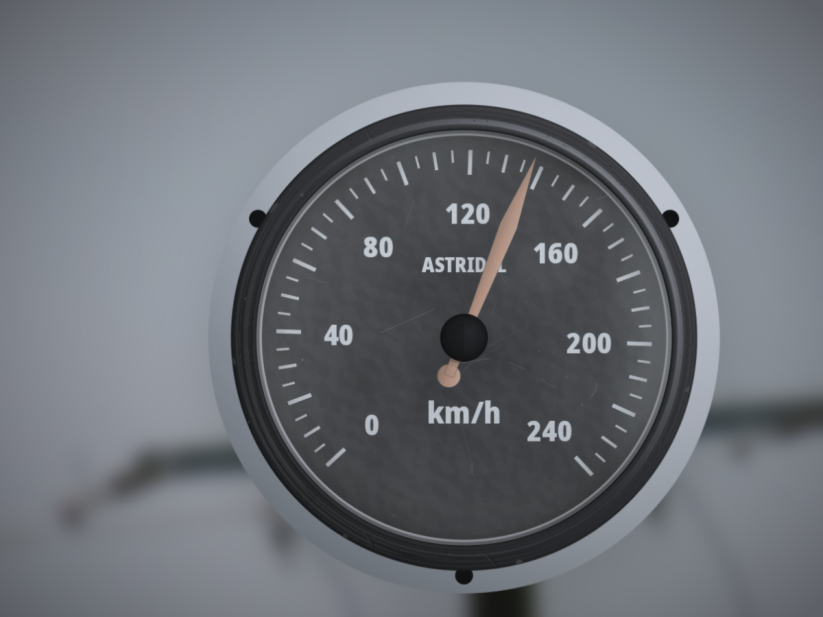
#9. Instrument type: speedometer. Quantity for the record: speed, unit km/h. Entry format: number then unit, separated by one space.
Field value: 137.5 km/h
